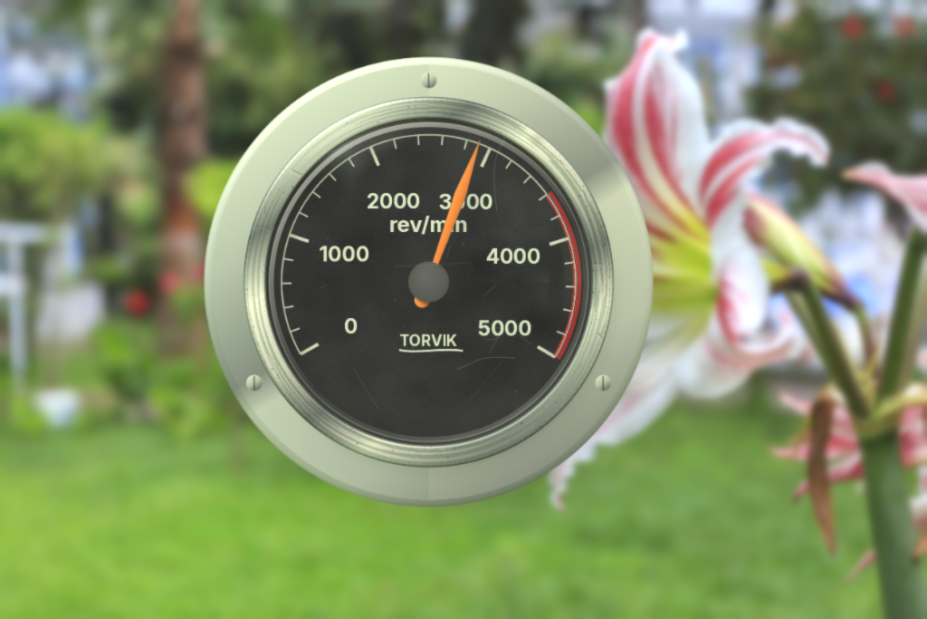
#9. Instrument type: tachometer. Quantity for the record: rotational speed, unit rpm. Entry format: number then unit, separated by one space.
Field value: 2900 rpm
